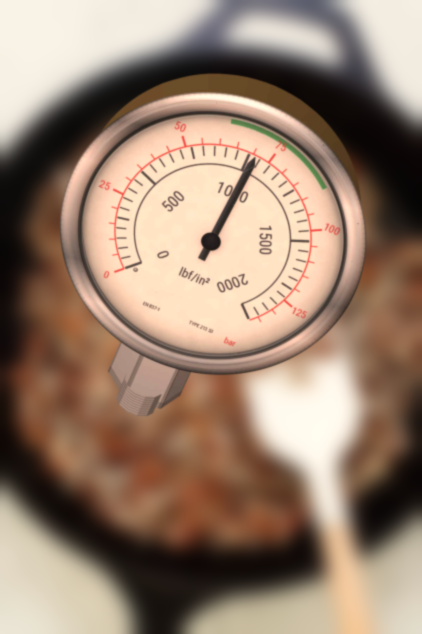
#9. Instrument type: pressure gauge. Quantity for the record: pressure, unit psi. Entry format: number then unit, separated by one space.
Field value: 1025 psi
